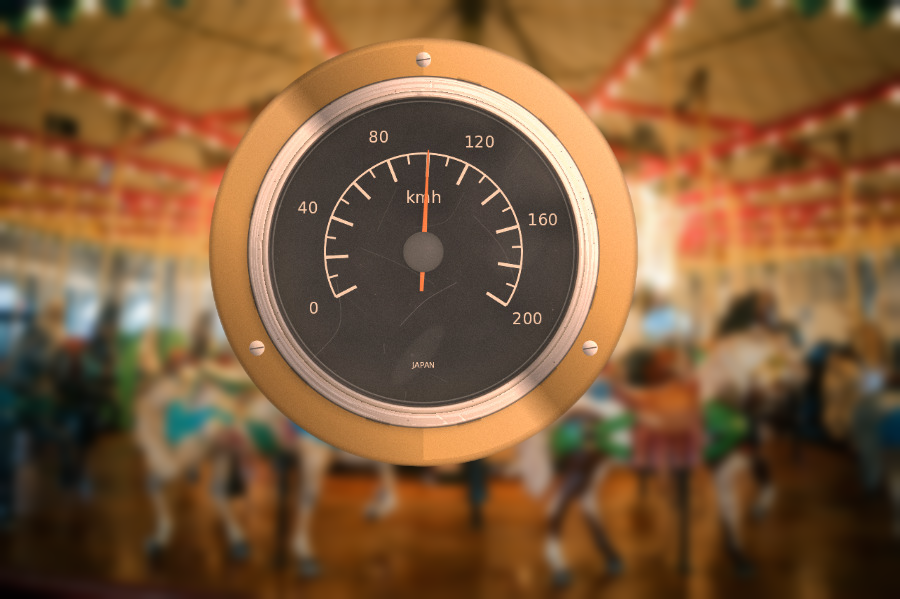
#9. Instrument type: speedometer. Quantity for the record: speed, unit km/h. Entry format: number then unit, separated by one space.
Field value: 100 km/h
